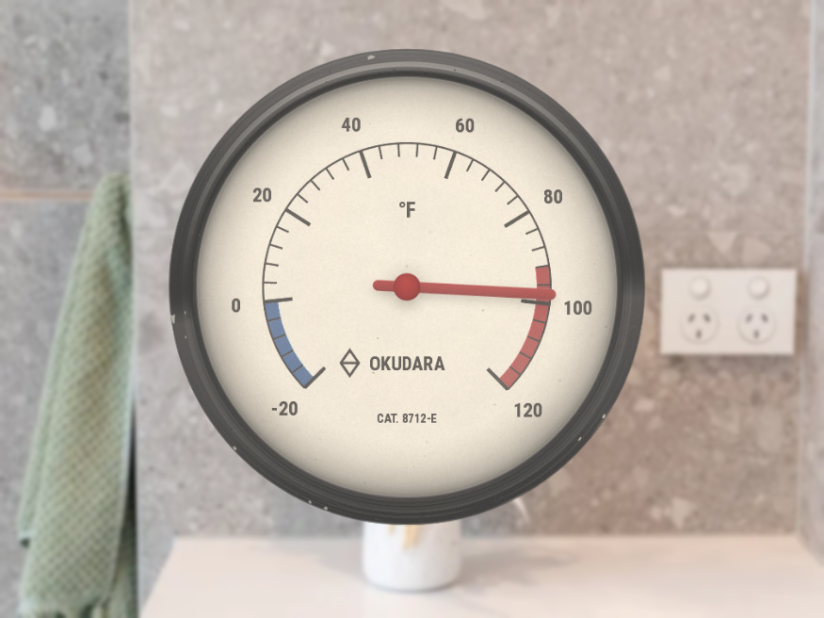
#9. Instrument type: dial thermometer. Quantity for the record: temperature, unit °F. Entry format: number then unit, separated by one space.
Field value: 98 °F
